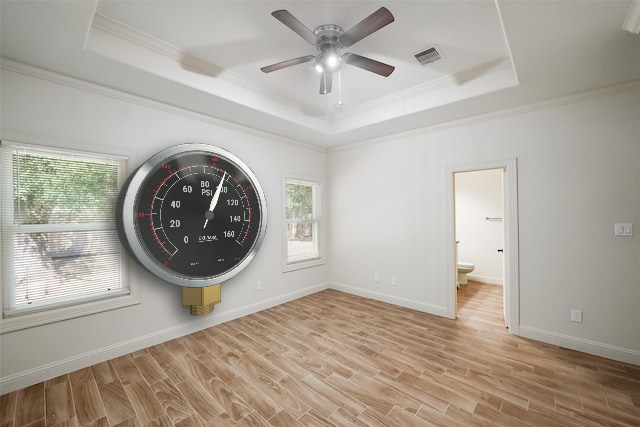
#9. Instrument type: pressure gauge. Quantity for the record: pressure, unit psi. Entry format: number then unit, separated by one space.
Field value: 95 psi
